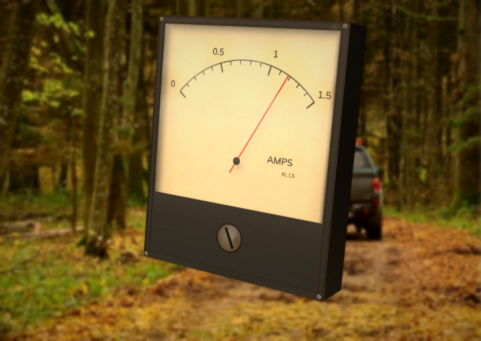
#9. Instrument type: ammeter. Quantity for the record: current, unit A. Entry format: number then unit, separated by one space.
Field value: 1.2 A
